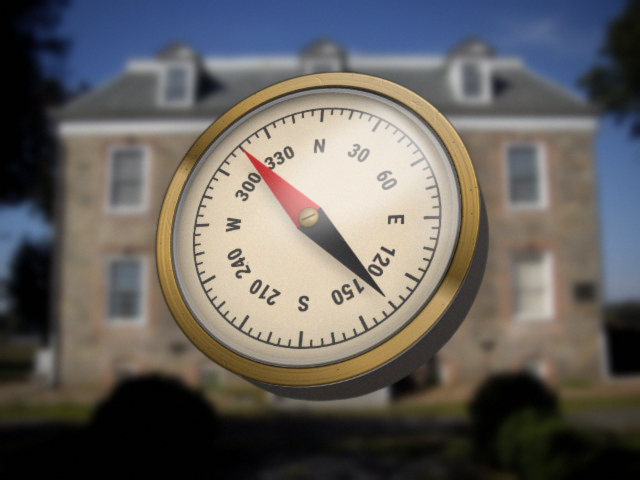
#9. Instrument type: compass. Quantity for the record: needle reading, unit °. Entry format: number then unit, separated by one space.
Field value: 315 °
